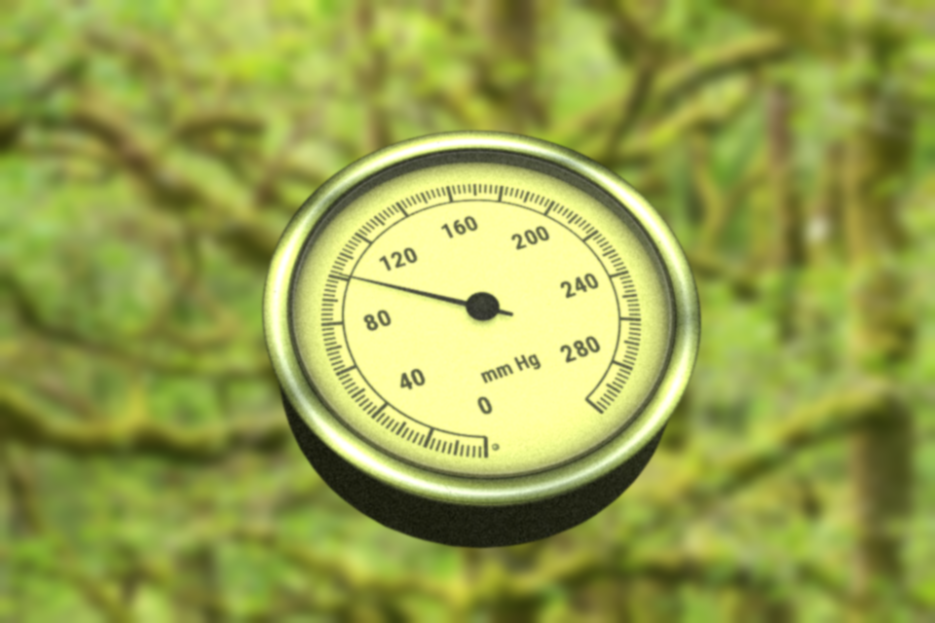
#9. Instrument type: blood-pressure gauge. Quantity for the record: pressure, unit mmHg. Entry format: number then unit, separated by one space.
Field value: 100 mmHg
